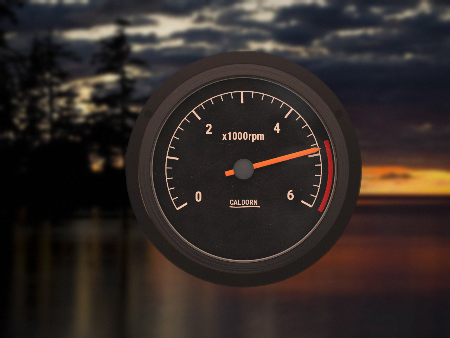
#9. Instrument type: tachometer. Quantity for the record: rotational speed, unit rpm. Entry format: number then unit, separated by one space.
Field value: 4900 rpm
